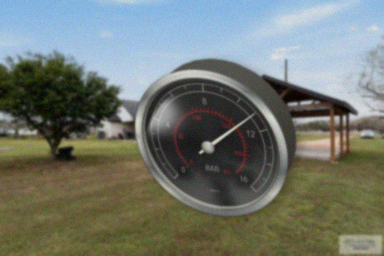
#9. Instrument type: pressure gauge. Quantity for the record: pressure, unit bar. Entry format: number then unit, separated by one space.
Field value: 11 bar
